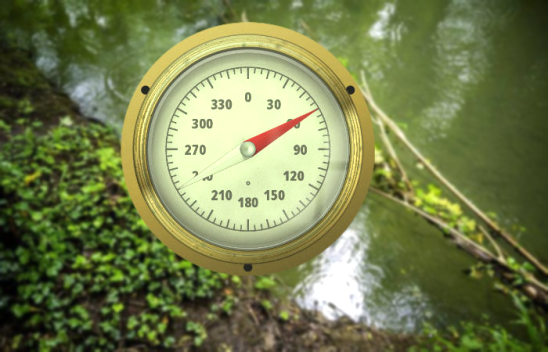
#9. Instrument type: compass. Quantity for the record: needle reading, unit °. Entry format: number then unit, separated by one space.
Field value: 60 °
